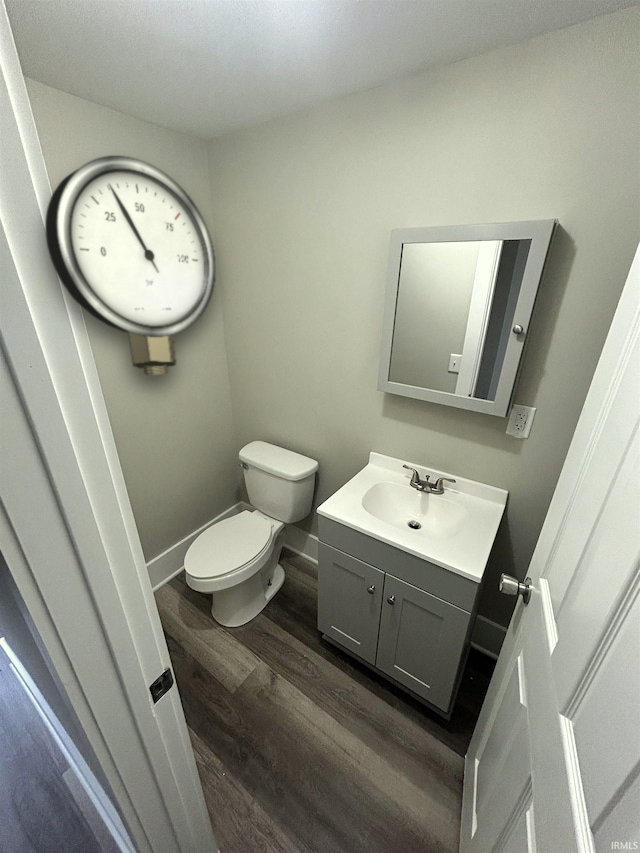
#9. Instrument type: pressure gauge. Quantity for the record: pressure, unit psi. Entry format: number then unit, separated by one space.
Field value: 35 psi
